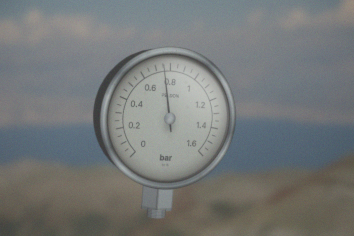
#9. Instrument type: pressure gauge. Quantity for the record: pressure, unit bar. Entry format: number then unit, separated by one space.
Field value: 0.75 bar
